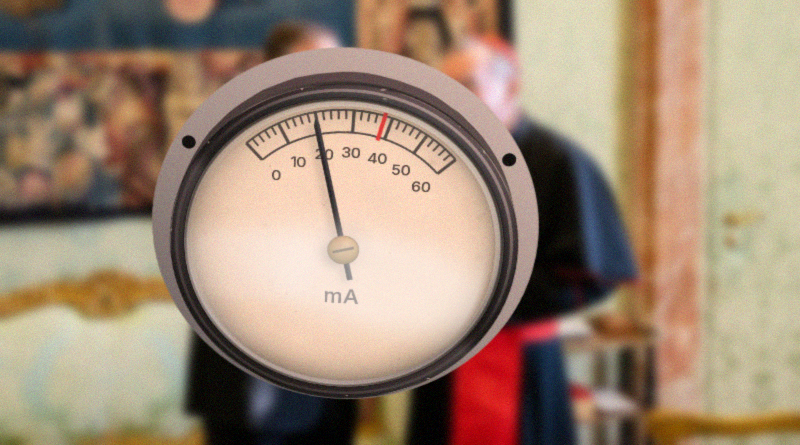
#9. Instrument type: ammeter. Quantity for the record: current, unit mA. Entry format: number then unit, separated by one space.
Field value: 20 mA
